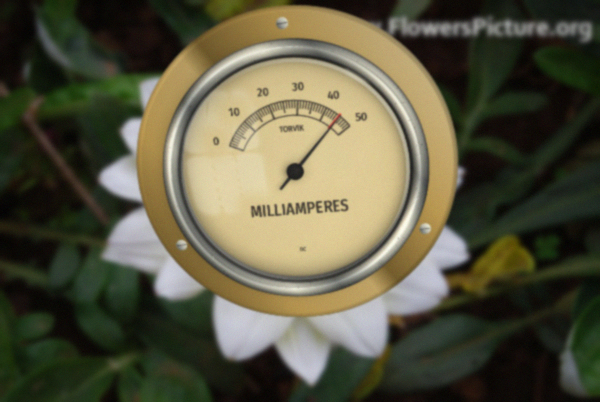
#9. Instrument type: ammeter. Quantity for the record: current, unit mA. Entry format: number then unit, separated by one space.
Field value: 45 mA
